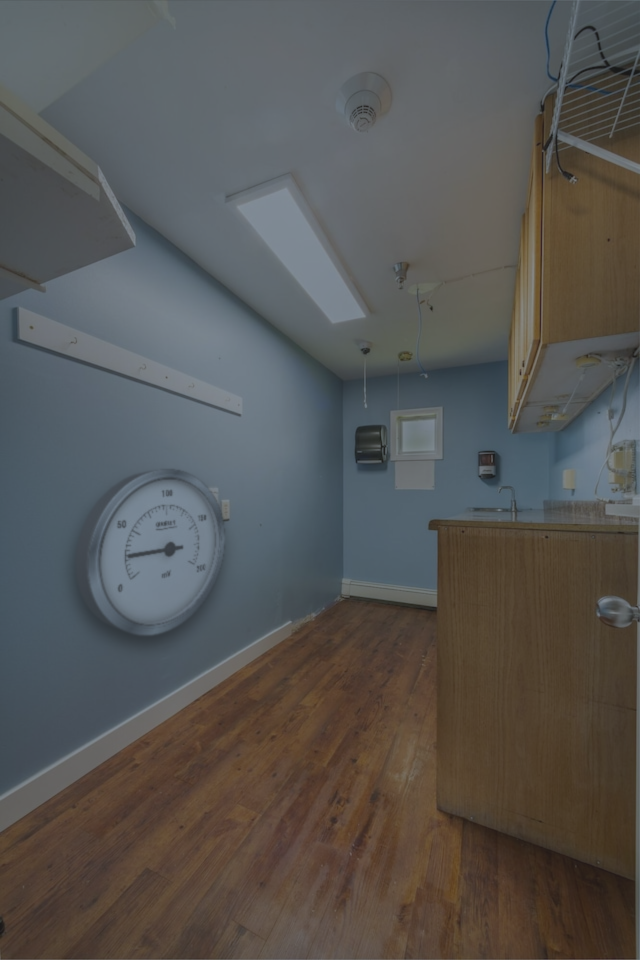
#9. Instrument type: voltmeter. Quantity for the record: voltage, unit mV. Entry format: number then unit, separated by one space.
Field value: 25 mV
